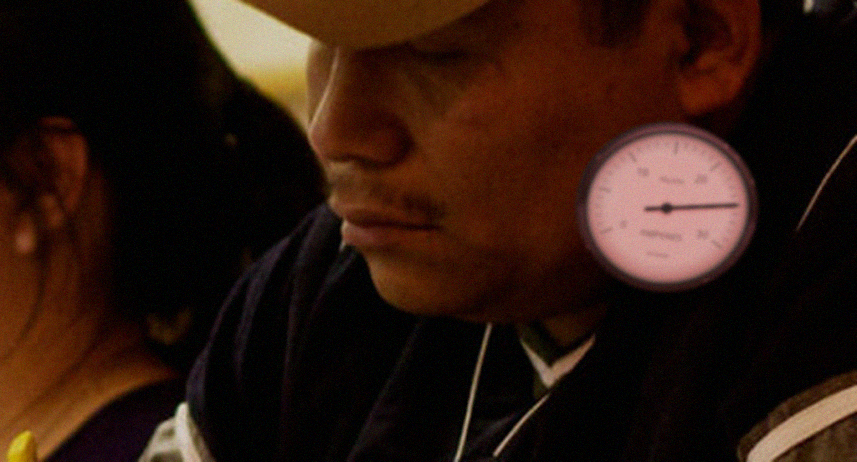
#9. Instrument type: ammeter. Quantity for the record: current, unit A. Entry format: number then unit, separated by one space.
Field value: 25 A
